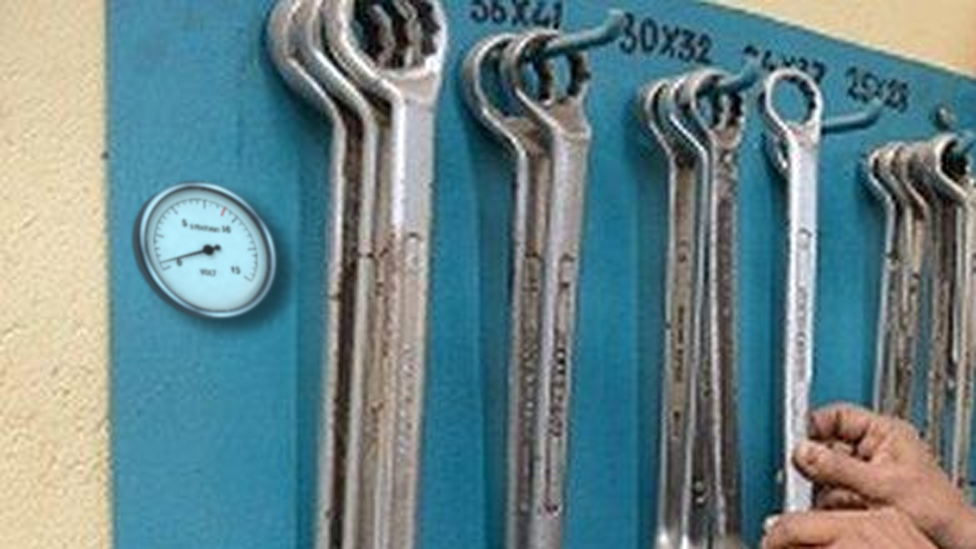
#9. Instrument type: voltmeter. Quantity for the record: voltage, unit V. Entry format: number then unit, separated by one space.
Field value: 0.5 V
